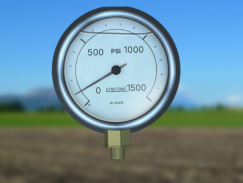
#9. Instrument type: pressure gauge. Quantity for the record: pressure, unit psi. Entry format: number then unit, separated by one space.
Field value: 100 psi
